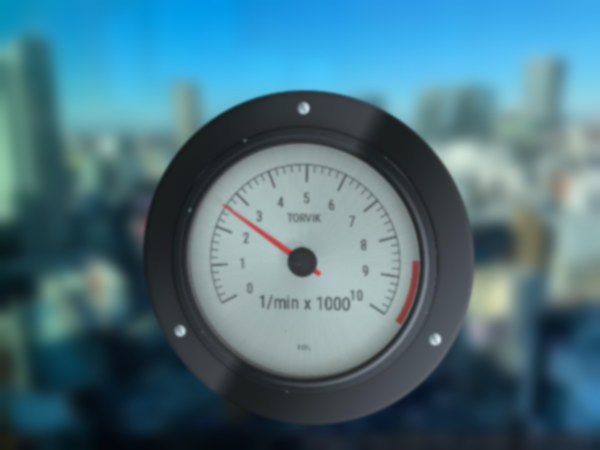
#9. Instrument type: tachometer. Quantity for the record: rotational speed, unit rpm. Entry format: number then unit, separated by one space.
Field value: 2600 rpm
